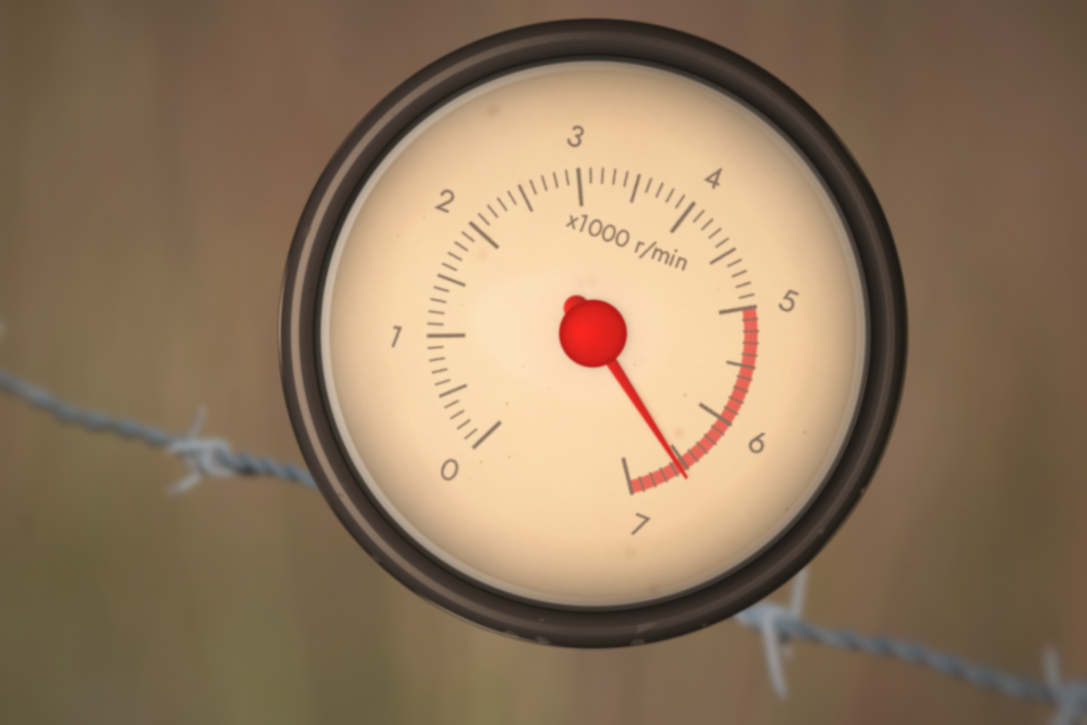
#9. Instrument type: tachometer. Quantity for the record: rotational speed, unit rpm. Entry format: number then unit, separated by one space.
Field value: 6550 rpm
